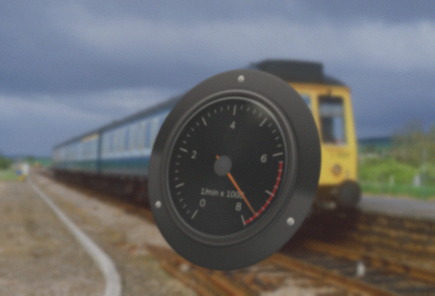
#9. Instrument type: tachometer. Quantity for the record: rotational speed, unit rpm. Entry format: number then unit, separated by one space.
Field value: 7600 rpm
